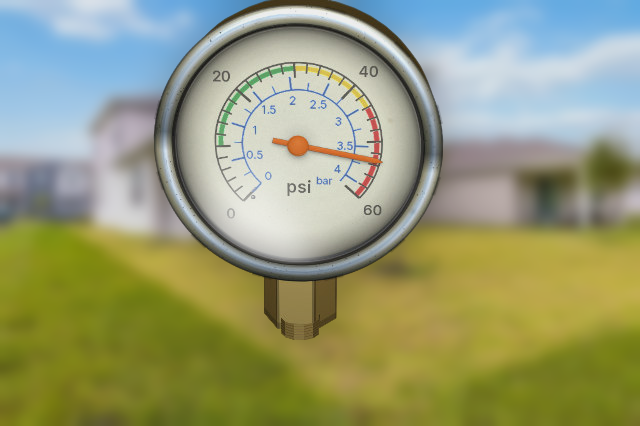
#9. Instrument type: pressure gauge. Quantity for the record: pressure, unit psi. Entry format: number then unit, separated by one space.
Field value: 53 psi
